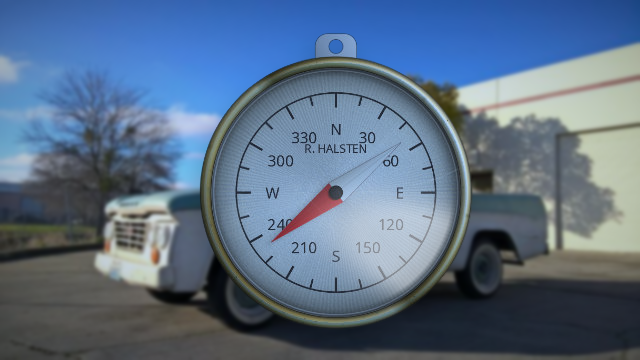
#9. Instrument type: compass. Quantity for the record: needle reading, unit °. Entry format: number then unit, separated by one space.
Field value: 232.5 °
